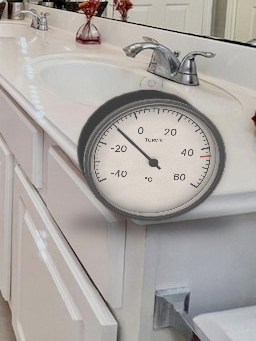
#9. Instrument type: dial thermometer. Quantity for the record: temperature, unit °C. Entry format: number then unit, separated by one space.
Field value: -10 °C
